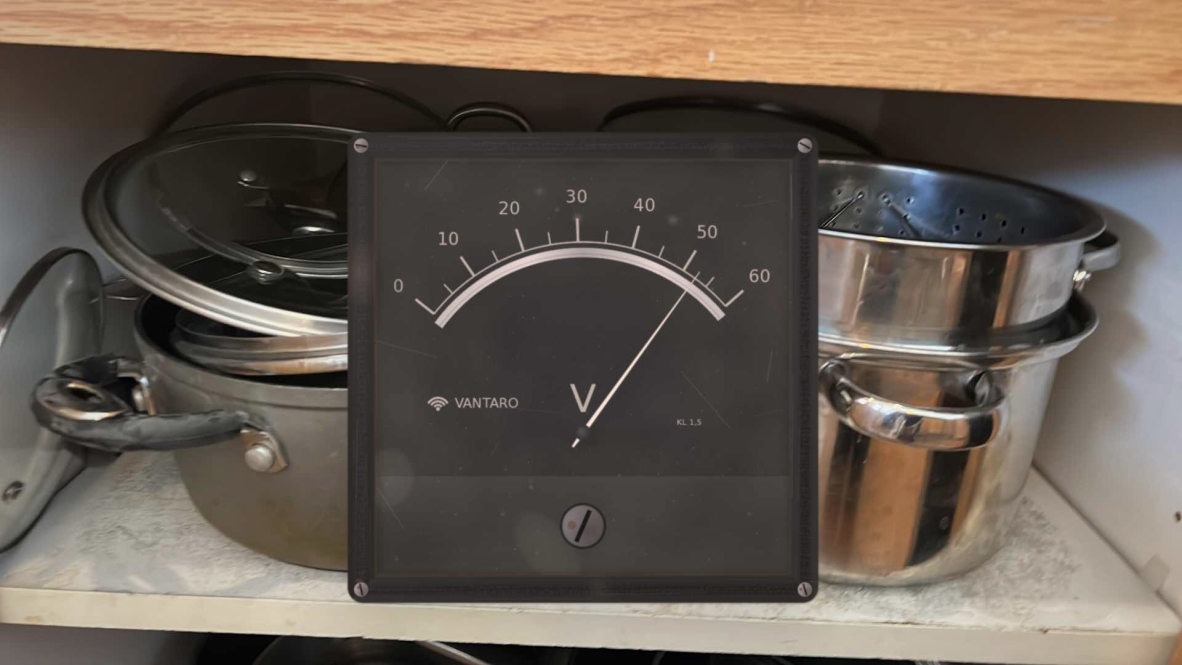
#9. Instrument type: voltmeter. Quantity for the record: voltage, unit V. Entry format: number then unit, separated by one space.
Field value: 52.5 V
